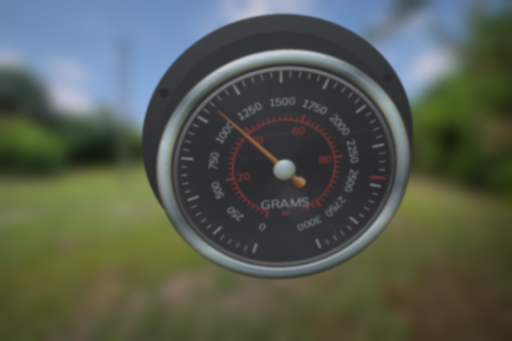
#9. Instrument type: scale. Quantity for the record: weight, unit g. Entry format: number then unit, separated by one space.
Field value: 1100 g
